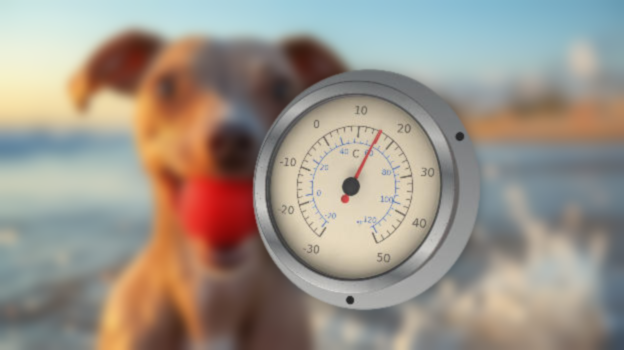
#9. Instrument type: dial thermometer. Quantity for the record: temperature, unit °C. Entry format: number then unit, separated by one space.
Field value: 16 °C
